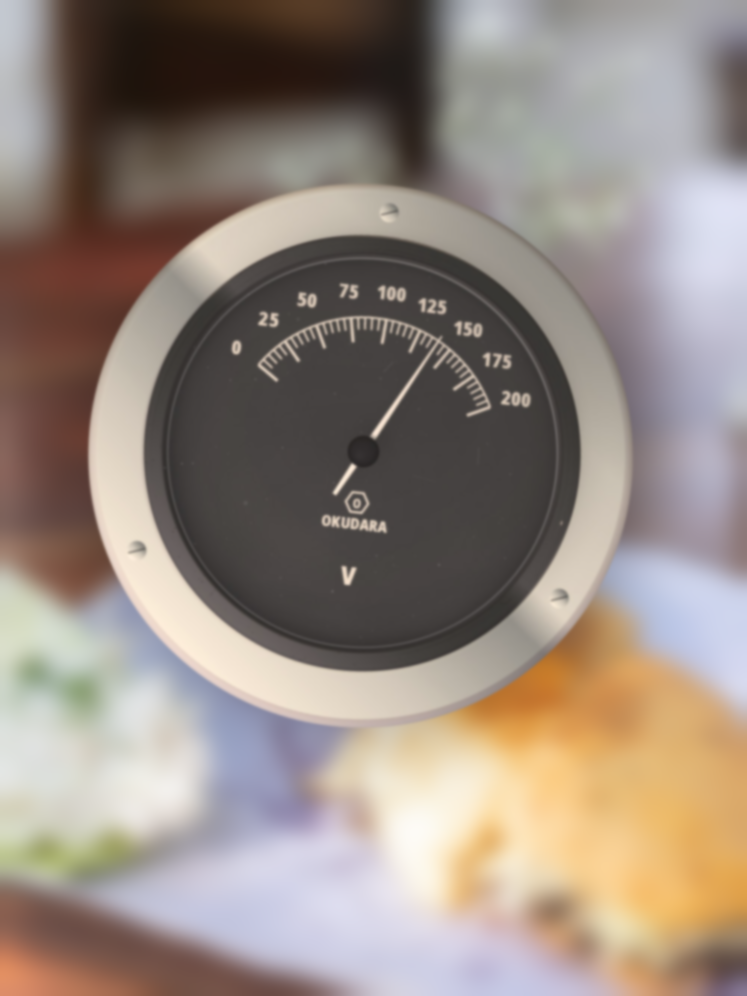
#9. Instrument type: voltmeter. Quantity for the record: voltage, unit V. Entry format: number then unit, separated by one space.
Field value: 140 V
